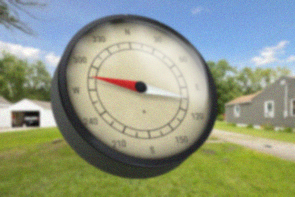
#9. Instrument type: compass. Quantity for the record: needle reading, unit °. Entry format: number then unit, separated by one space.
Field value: 285 °
